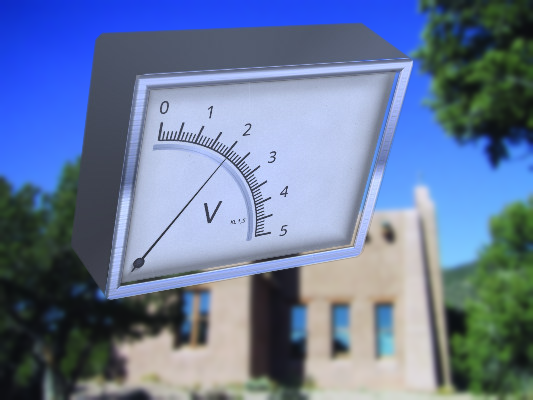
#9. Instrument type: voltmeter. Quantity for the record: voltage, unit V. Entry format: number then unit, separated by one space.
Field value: 2 V
